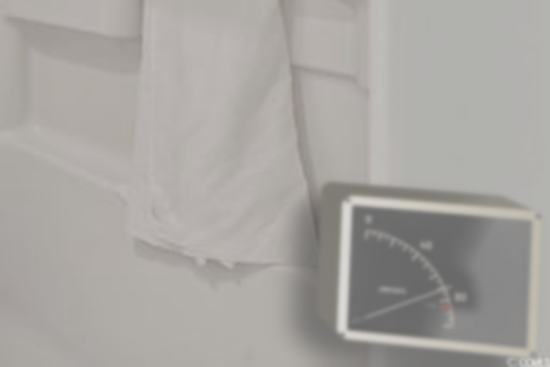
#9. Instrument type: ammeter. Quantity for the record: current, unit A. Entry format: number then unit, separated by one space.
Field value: 70 A
